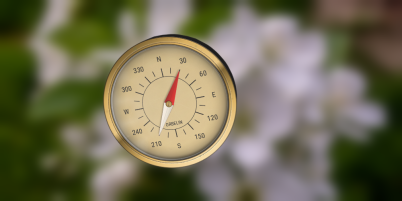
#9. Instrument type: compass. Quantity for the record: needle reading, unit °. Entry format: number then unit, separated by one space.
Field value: 30 °
